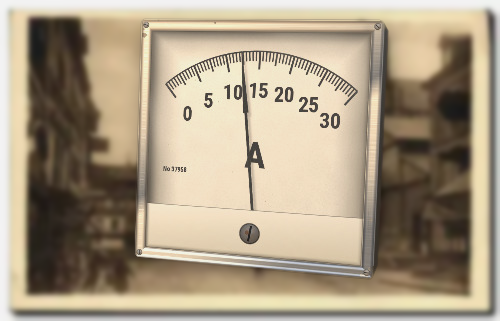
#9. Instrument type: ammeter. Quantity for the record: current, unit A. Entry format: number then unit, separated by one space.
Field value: 12.5 A
